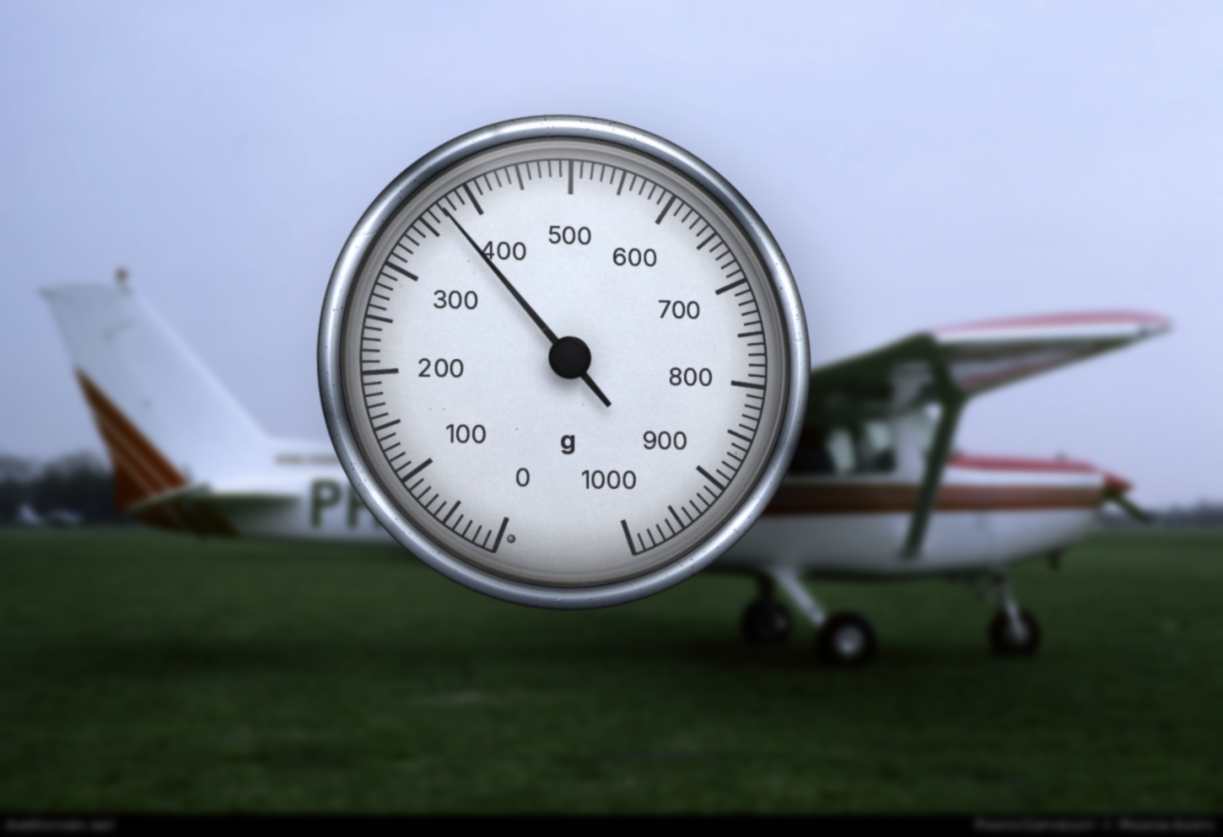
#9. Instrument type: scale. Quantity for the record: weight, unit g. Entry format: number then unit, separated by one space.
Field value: 370 g
